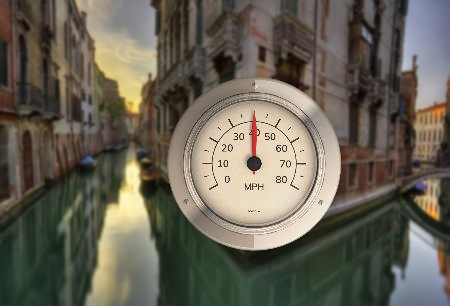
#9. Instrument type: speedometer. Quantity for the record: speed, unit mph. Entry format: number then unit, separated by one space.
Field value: 40 mph
